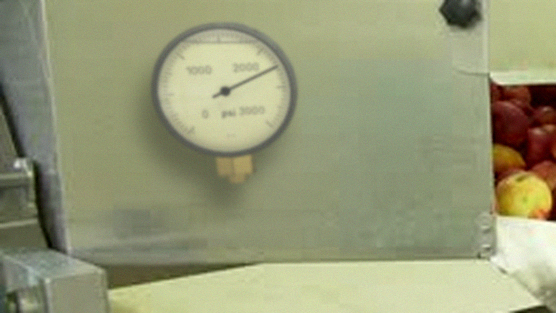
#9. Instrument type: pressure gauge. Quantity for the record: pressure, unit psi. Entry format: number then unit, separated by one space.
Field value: 2250 psi
